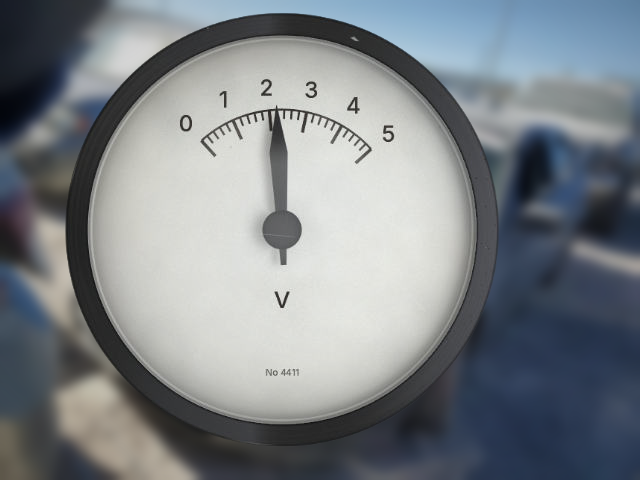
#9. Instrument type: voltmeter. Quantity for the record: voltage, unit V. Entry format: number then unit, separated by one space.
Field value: 2.2 V
